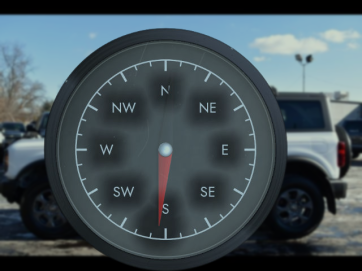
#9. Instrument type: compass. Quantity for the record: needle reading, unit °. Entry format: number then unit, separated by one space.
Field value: 185 °
